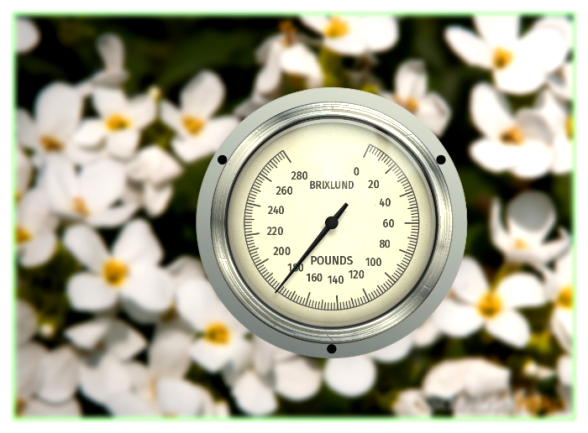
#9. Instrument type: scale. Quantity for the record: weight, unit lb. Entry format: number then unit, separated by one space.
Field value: 180 lb
